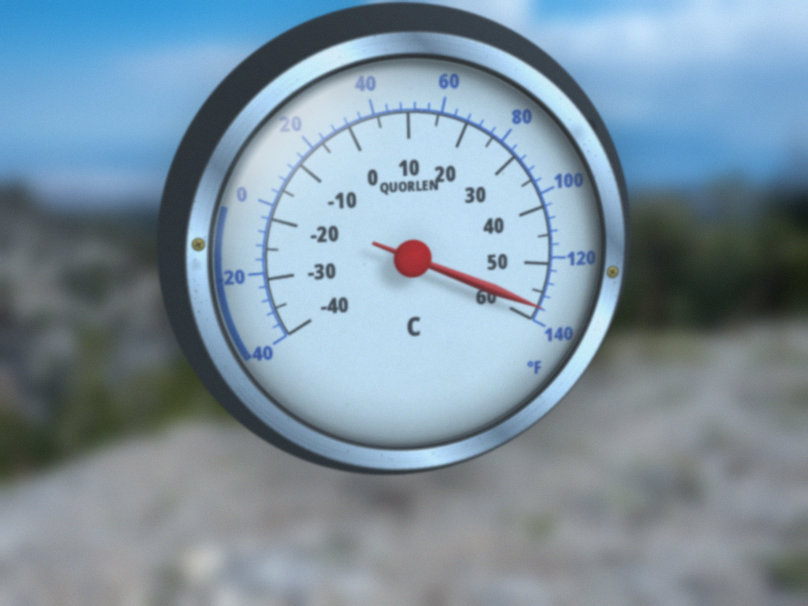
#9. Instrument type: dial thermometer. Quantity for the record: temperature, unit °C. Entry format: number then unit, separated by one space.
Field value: 57.5 °C
